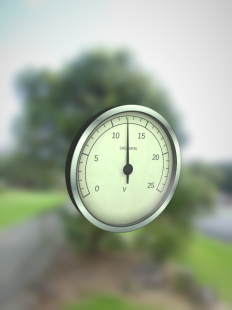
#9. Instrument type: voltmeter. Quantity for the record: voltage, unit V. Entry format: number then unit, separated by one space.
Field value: 12 V
